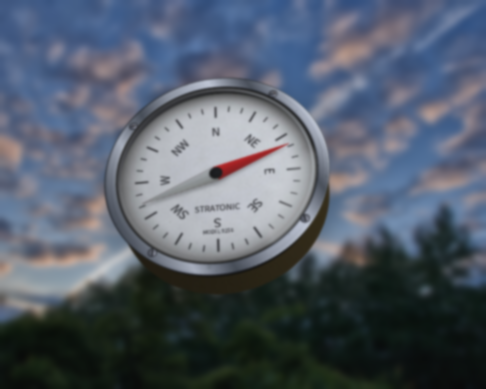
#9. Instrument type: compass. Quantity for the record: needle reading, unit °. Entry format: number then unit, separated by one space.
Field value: 70 °
